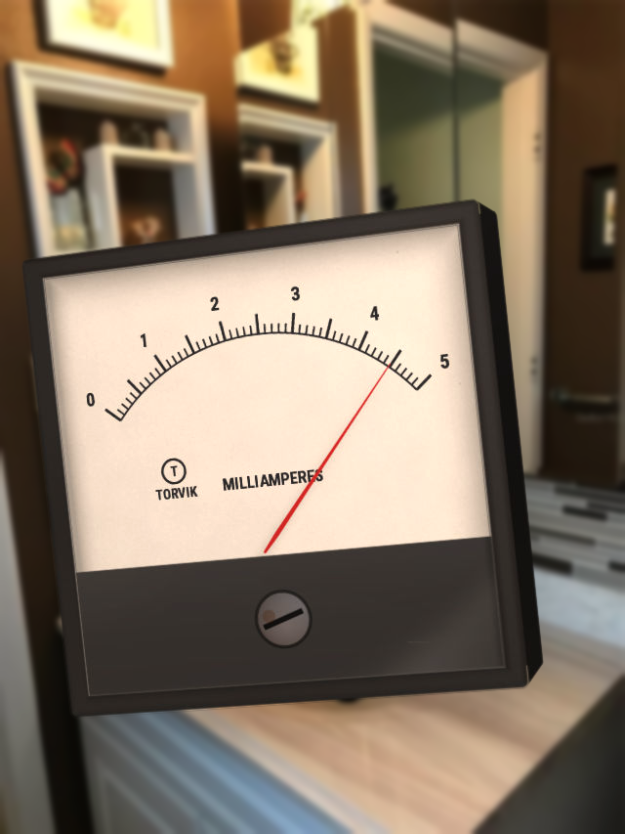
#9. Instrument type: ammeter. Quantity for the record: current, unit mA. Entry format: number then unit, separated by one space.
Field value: 4.5 mA
